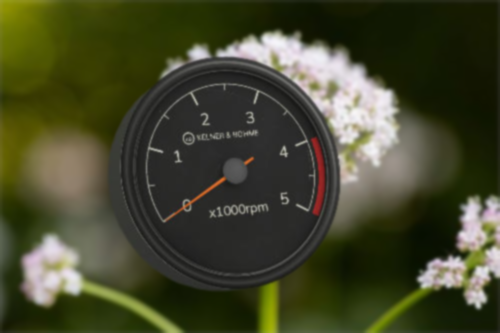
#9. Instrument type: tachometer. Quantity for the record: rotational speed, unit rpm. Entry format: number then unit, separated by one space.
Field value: 0 rpm
